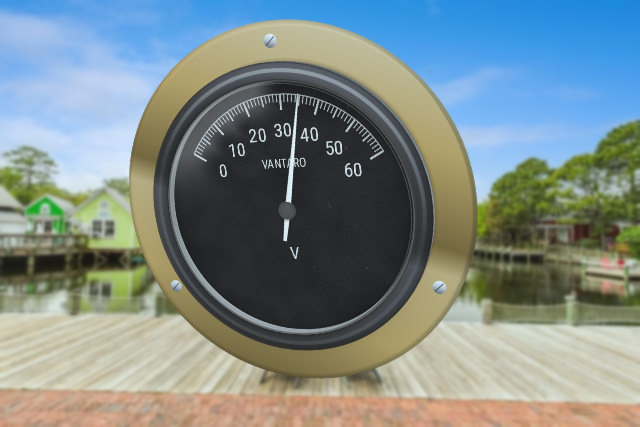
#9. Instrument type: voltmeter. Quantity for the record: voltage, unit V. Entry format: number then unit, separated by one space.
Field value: 35 V
